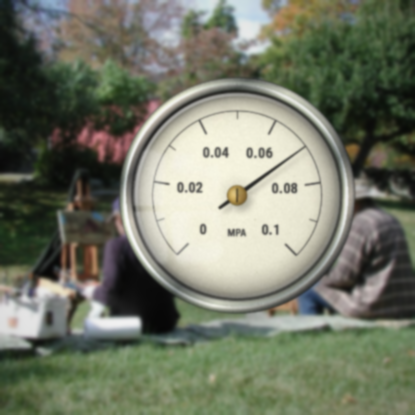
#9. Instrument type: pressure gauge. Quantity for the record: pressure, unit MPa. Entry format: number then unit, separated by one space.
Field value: 0.07 MPa
